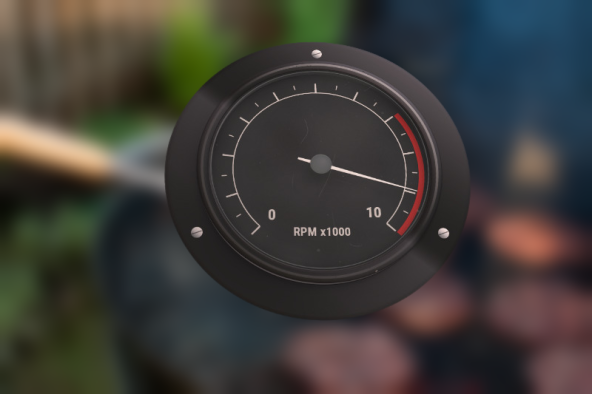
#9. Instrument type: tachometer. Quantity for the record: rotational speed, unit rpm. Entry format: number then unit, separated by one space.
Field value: 9000 rpm
